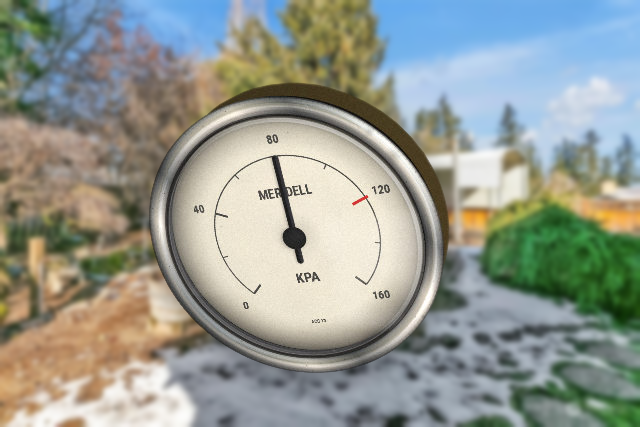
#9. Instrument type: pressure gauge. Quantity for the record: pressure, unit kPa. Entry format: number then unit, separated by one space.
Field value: 80 kPa
